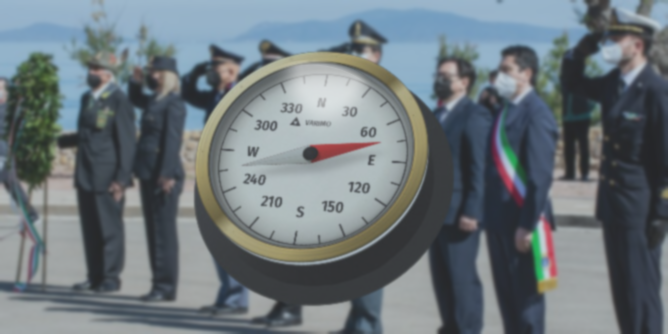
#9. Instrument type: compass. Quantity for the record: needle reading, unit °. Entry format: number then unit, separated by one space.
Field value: 75 °
